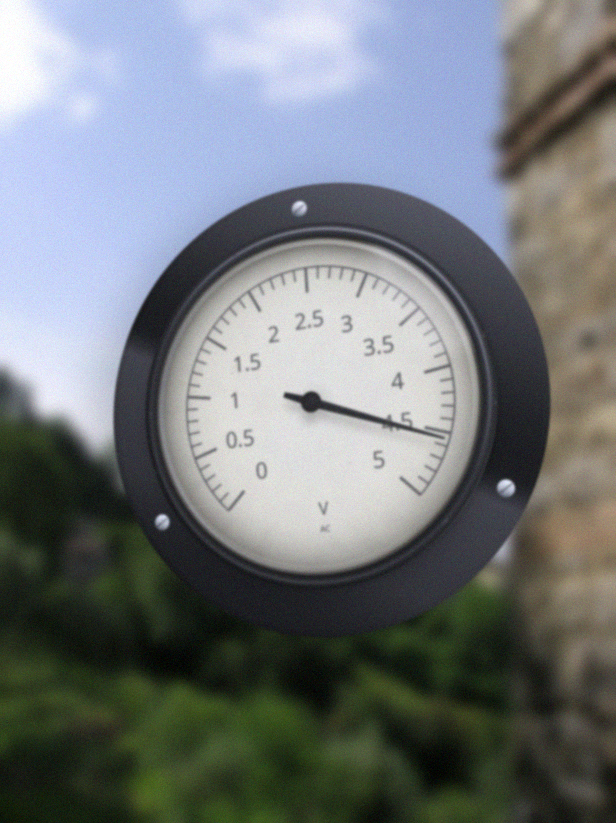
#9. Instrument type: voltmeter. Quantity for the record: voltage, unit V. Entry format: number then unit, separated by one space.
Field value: 4.55 V
